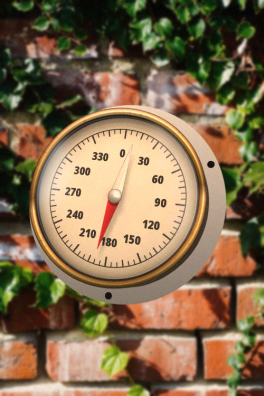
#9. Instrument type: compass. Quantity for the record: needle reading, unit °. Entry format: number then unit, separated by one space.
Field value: 190 °
